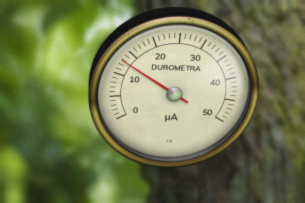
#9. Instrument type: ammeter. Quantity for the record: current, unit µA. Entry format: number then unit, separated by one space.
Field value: 13 µA
